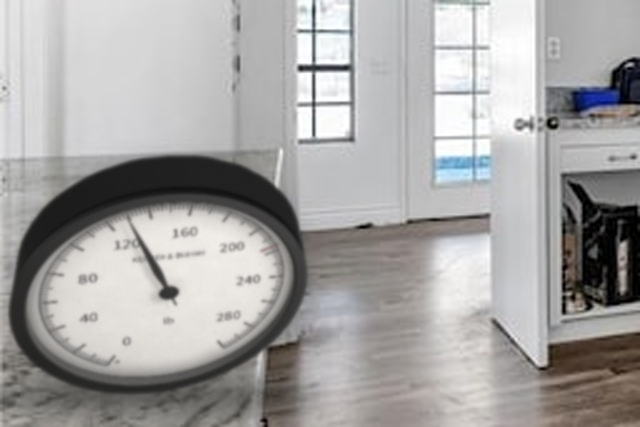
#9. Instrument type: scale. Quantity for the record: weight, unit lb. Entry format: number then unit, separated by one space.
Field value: 130 lb
